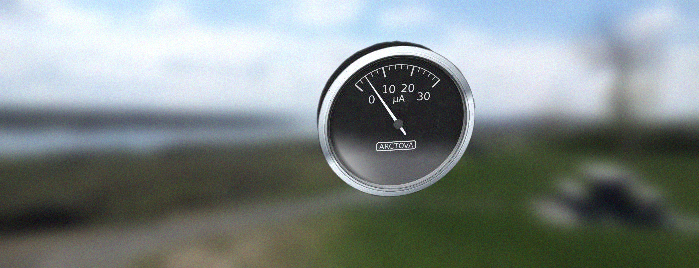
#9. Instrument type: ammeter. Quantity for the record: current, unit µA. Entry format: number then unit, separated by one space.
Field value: 4 µA
